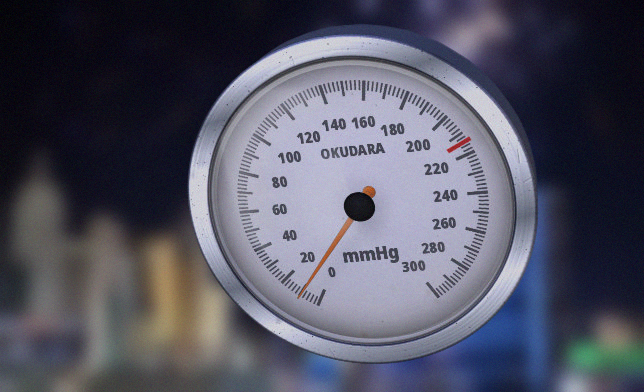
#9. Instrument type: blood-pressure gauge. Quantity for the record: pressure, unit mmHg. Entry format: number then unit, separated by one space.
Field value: 10 mmHg
